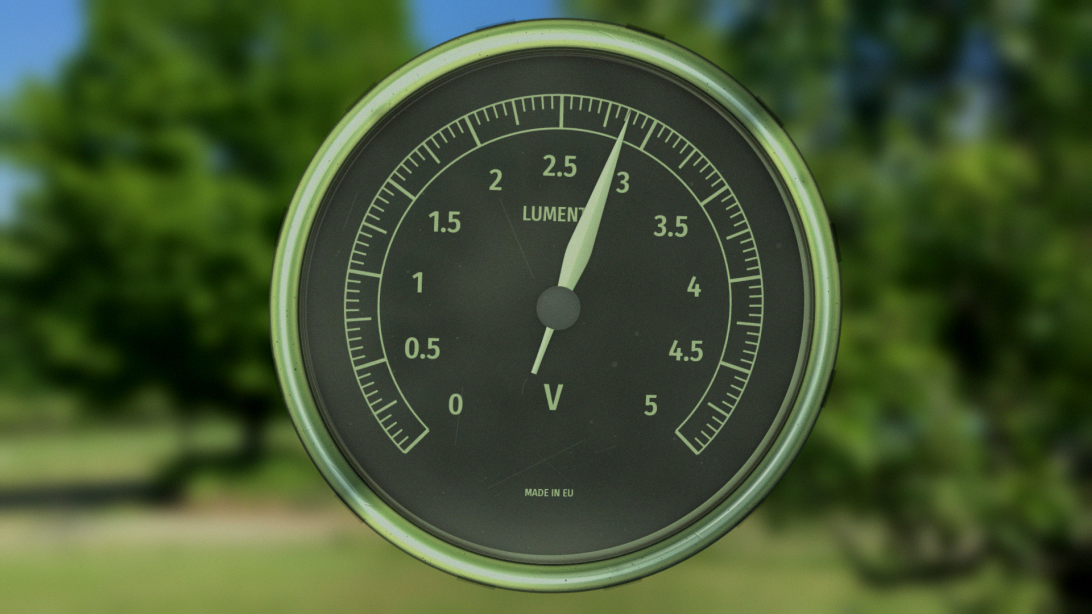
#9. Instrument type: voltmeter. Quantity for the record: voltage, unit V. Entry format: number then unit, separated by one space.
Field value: 2.85 V
